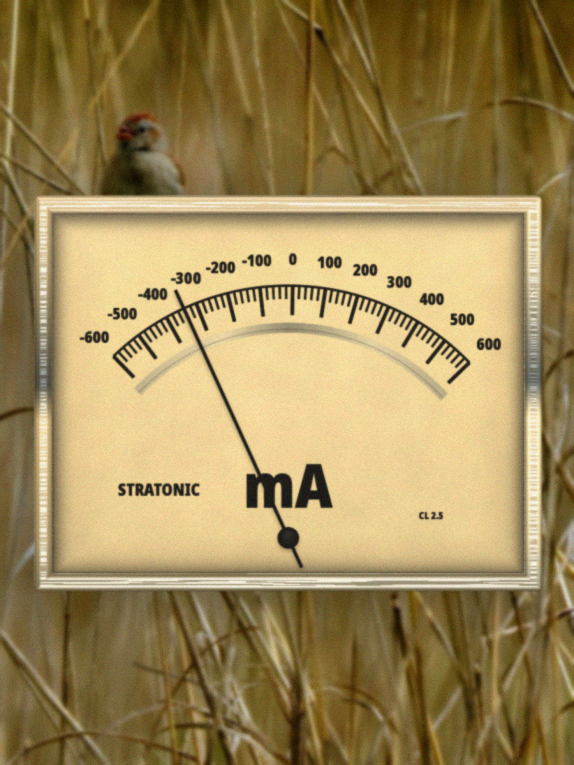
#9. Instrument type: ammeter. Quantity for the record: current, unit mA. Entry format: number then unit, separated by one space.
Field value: -340 mA
